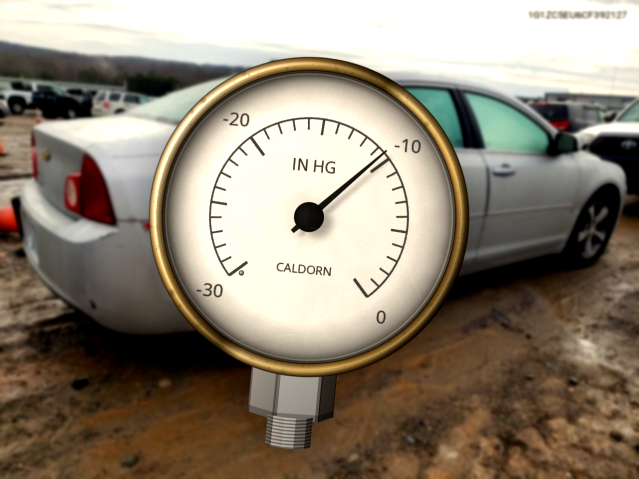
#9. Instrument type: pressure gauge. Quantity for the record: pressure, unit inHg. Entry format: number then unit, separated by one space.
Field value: -10.5 inHg
